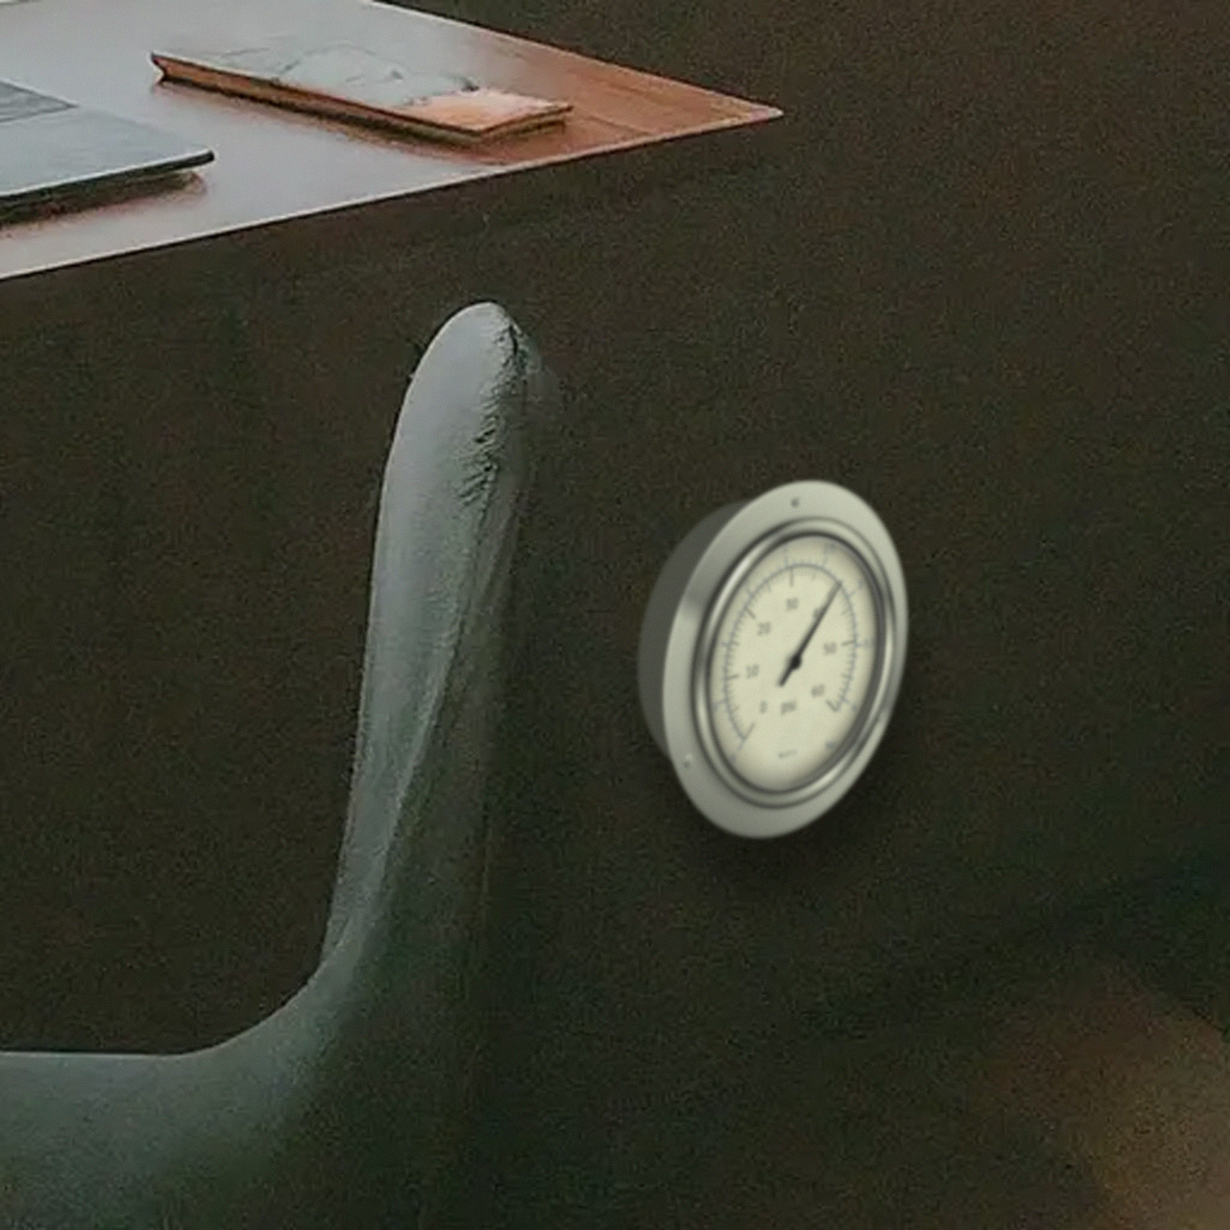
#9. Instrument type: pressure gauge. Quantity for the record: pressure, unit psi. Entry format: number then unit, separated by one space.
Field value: 40 psi
